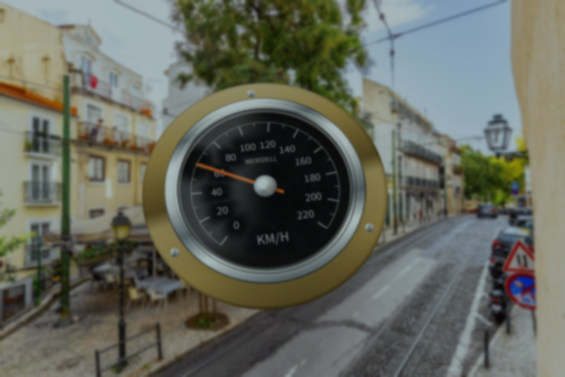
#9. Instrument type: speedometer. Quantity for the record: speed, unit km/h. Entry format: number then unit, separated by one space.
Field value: 60 km/h
